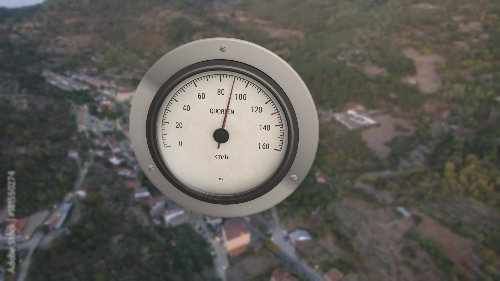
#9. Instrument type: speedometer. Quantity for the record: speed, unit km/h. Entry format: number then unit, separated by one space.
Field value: 90 km/h
